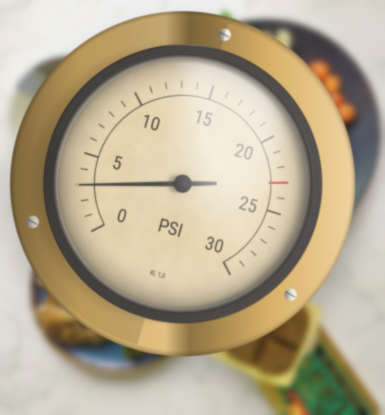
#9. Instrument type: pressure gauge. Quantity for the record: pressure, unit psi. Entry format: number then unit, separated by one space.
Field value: 3 psi
